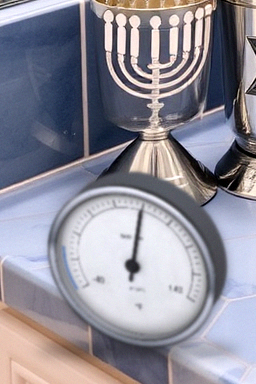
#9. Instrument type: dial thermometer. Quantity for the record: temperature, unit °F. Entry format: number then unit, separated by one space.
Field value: 60 °F
